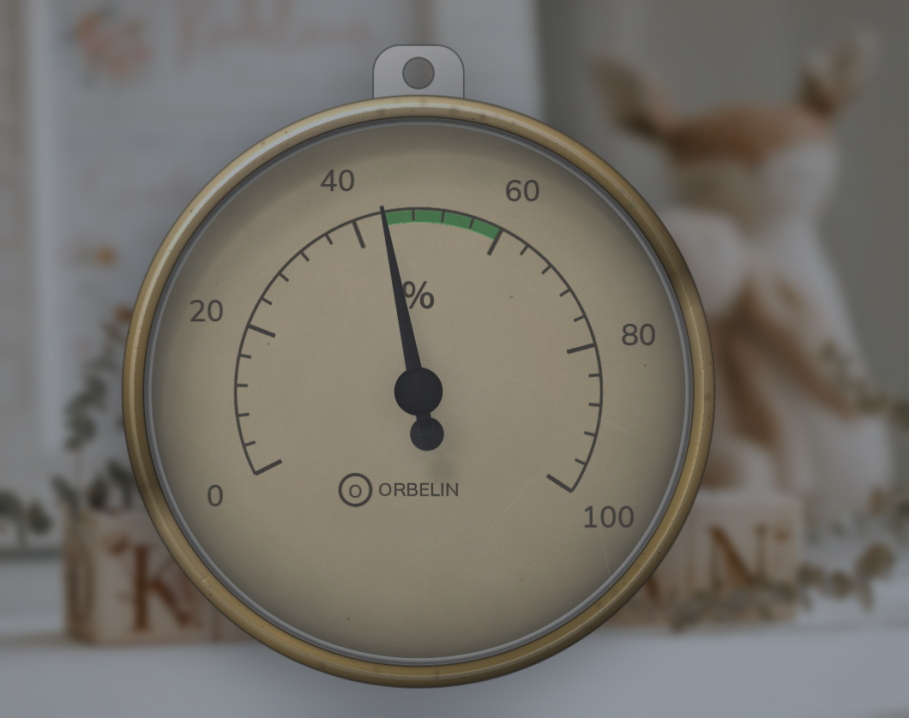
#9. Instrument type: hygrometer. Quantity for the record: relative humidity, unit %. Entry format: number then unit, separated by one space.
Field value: 44 %
